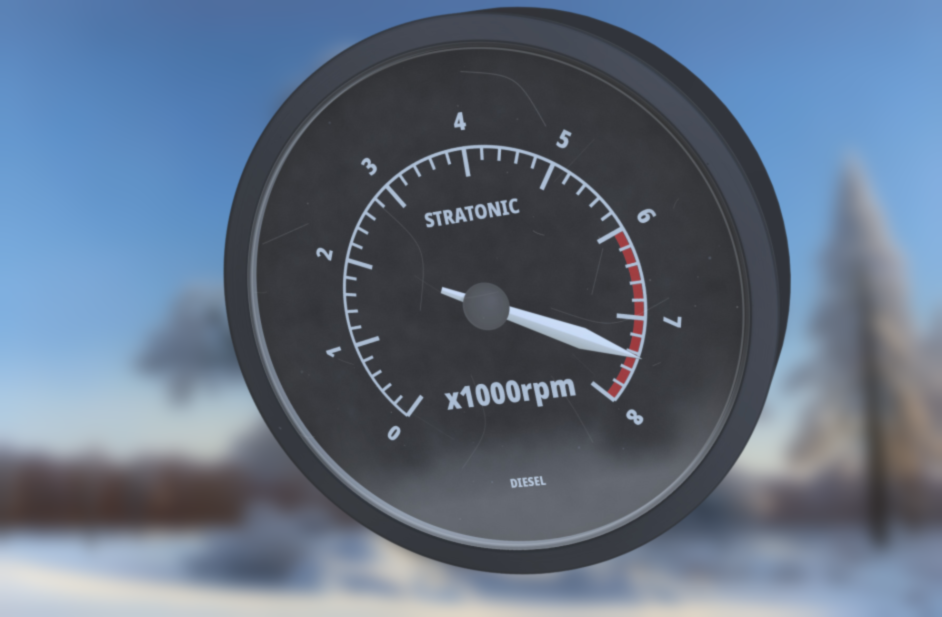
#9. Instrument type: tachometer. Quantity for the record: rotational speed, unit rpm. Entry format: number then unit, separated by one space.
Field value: 7400 rpm
